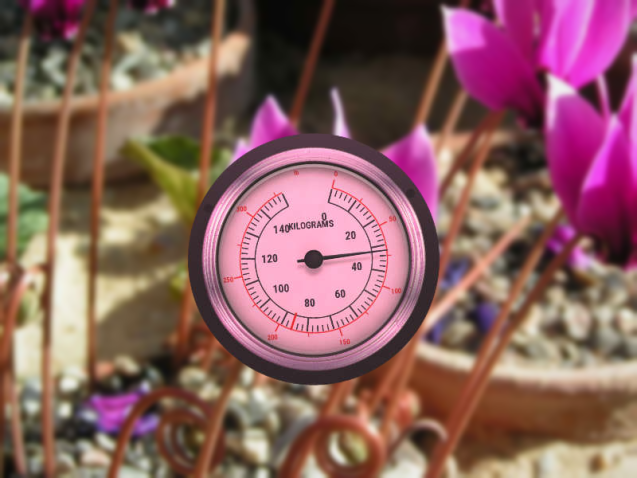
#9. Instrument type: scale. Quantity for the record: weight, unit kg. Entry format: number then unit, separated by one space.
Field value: 32 kg
